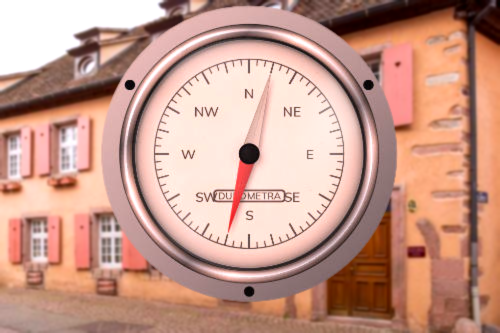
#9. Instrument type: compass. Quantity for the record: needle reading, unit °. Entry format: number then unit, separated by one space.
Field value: 195 °
